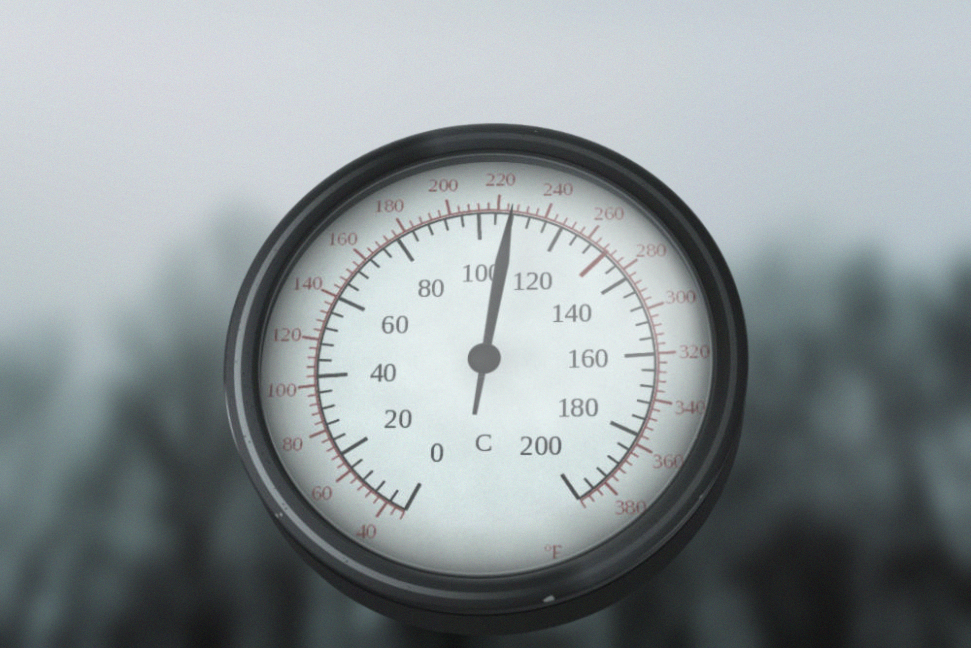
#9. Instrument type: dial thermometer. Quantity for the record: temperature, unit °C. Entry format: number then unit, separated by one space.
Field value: 108 °C
